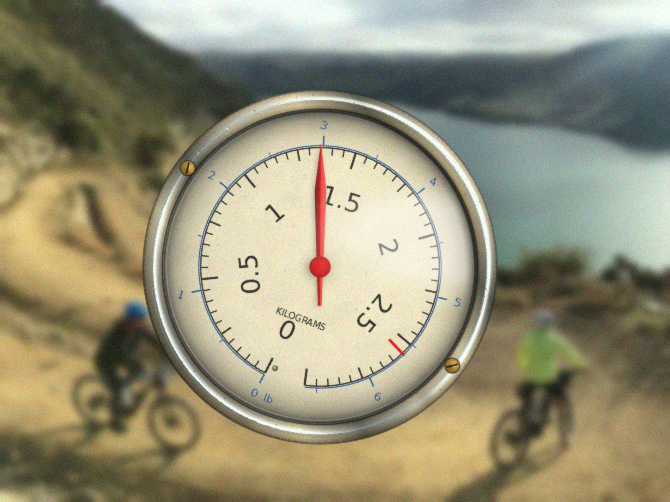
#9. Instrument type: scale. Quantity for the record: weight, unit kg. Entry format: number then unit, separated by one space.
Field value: 1.35 kg
